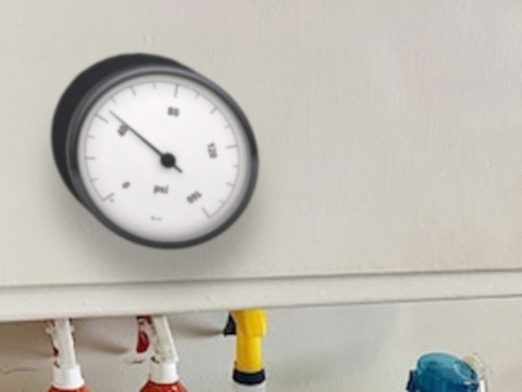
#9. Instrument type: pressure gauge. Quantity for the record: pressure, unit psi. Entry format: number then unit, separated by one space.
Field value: 45 psi
